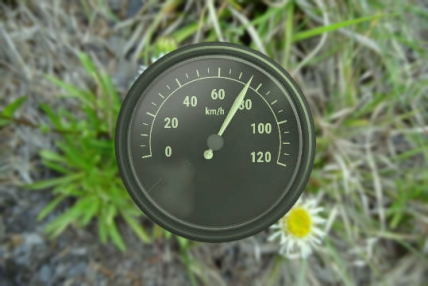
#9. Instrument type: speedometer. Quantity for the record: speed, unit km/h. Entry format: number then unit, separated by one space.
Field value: 75 km/h
